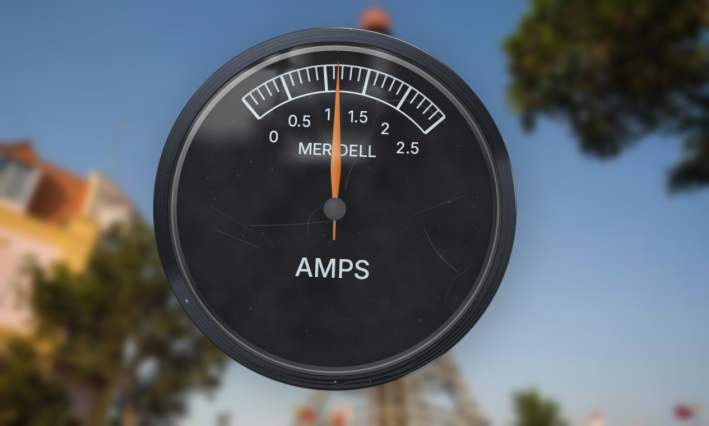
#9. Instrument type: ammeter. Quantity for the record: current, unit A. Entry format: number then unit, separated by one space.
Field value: 1.15 A
